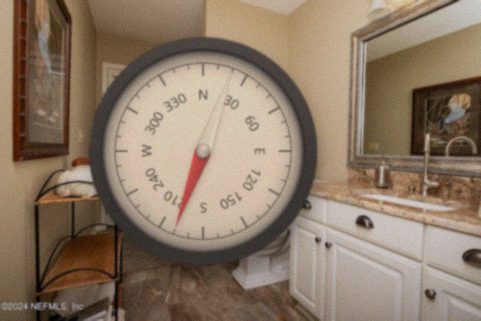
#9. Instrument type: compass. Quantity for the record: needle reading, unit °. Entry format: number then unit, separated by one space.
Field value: 200 °
